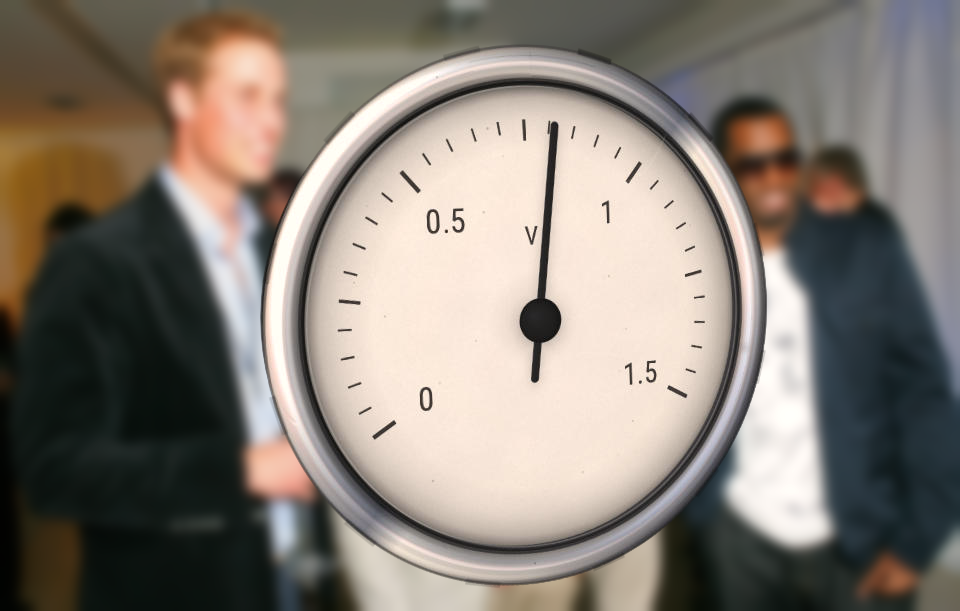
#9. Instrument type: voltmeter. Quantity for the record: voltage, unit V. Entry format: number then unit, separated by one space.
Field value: 0.8 V
